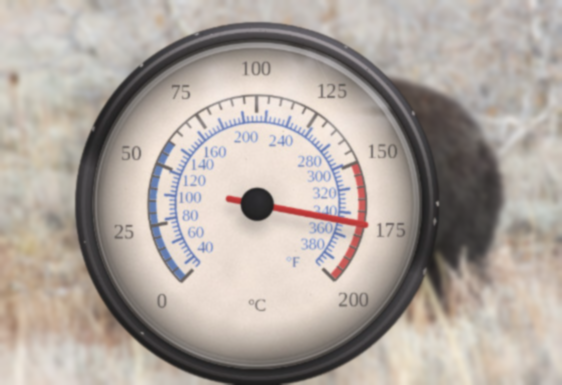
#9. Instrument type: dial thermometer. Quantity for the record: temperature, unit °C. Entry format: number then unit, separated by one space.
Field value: 175 °C
